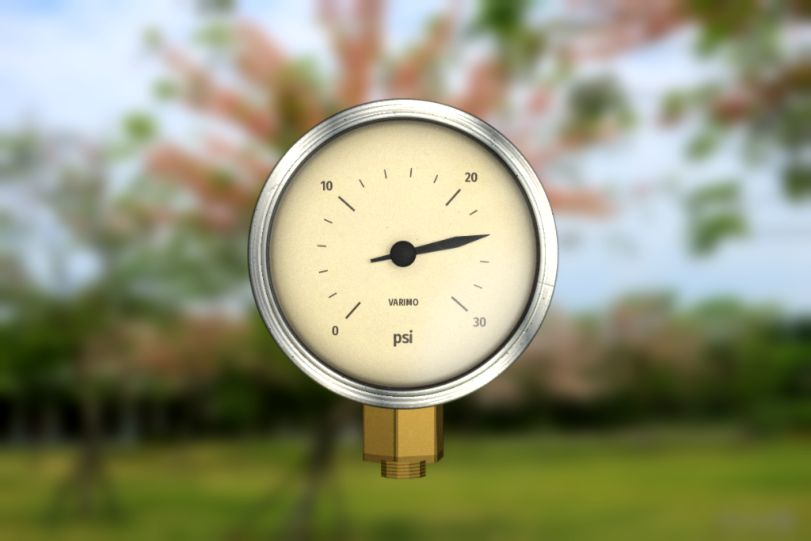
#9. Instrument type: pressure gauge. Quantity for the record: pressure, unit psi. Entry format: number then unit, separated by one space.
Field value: 24 psi
